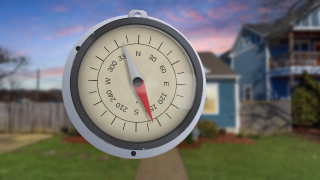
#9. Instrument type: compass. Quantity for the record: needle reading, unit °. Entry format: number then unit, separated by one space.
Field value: 157.5 °
